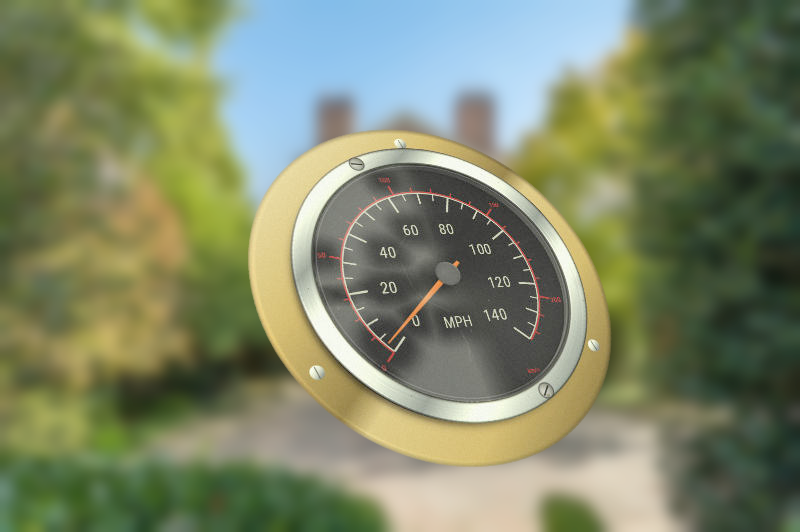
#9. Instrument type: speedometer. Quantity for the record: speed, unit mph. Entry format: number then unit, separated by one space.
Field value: 2.5 mph
